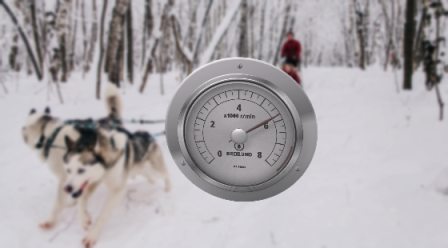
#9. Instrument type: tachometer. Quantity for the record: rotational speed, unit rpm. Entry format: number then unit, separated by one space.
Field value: 5750 rpm
